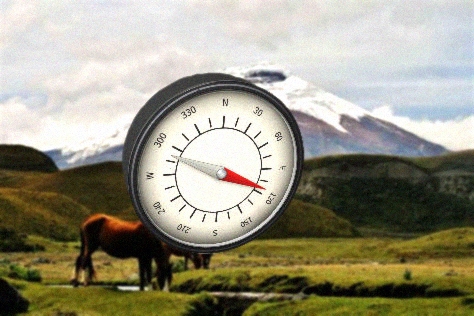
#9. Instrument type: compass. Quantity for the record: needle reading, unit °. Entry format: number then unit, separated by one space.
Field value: 112.5 °
